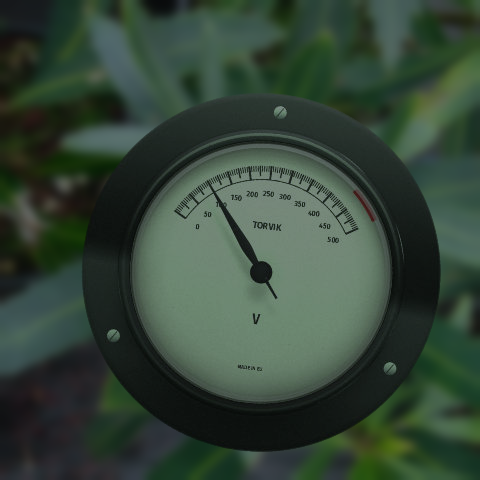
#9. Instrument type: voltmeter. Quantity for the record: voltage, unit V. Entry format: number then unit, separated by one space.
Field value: 100 V
